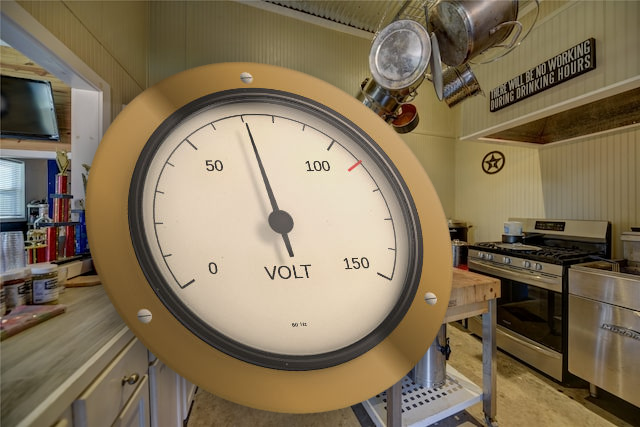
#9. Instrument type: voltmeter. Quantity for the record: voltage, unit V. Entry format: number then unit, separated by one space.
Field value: 70 V
